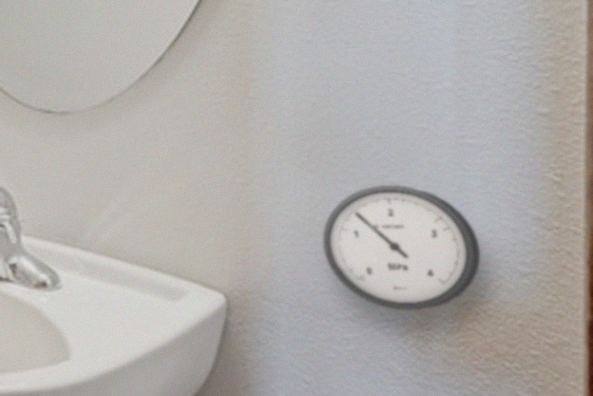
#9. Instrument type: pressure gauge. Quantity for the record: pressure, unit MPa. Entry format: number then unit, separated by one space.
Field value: 1.4 MPa
